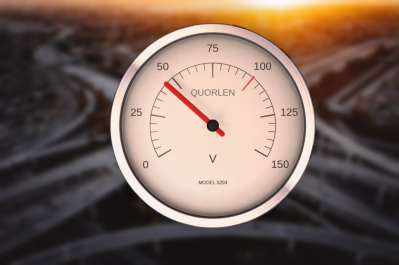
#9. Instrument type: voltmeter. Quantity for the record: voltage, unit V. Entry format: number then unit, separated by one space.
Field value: 45 V
